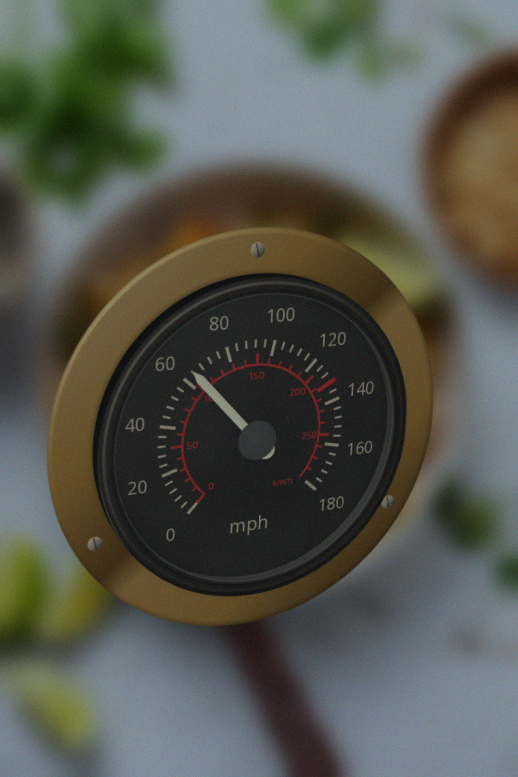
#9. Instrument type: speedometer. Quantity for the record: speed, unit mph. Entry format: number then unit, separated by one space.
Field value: 64 mph
